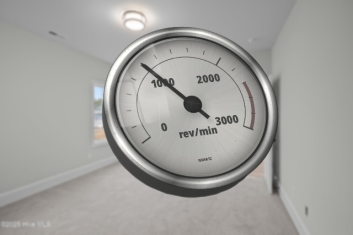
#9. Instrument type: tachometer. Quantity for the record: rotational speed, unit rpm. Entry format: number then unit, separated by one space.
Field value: 1000 rpm
